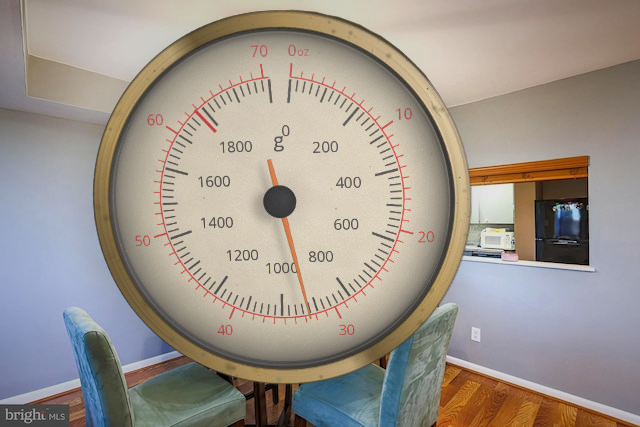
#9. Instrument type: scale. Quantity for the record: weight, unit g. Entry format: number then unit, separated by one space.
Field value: 920 g
